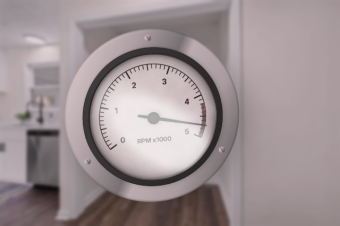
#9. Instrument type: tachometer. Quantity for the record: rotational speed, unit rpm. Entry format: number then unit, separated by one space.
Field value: 4700 rpm
